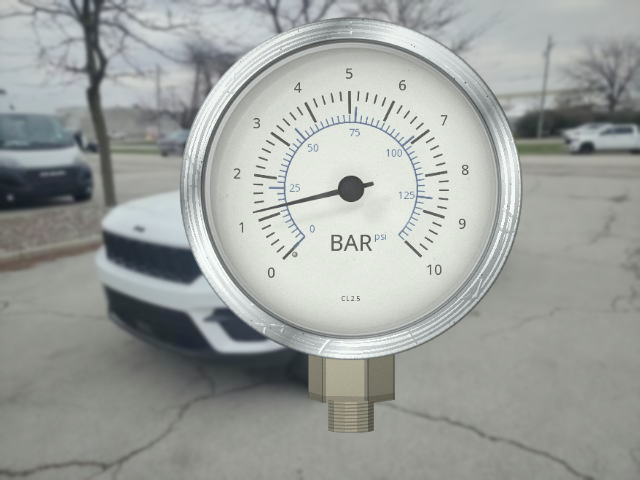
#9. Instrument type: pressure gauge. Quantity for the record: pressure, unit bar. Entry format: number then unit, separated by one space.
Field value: 1.2 bar
